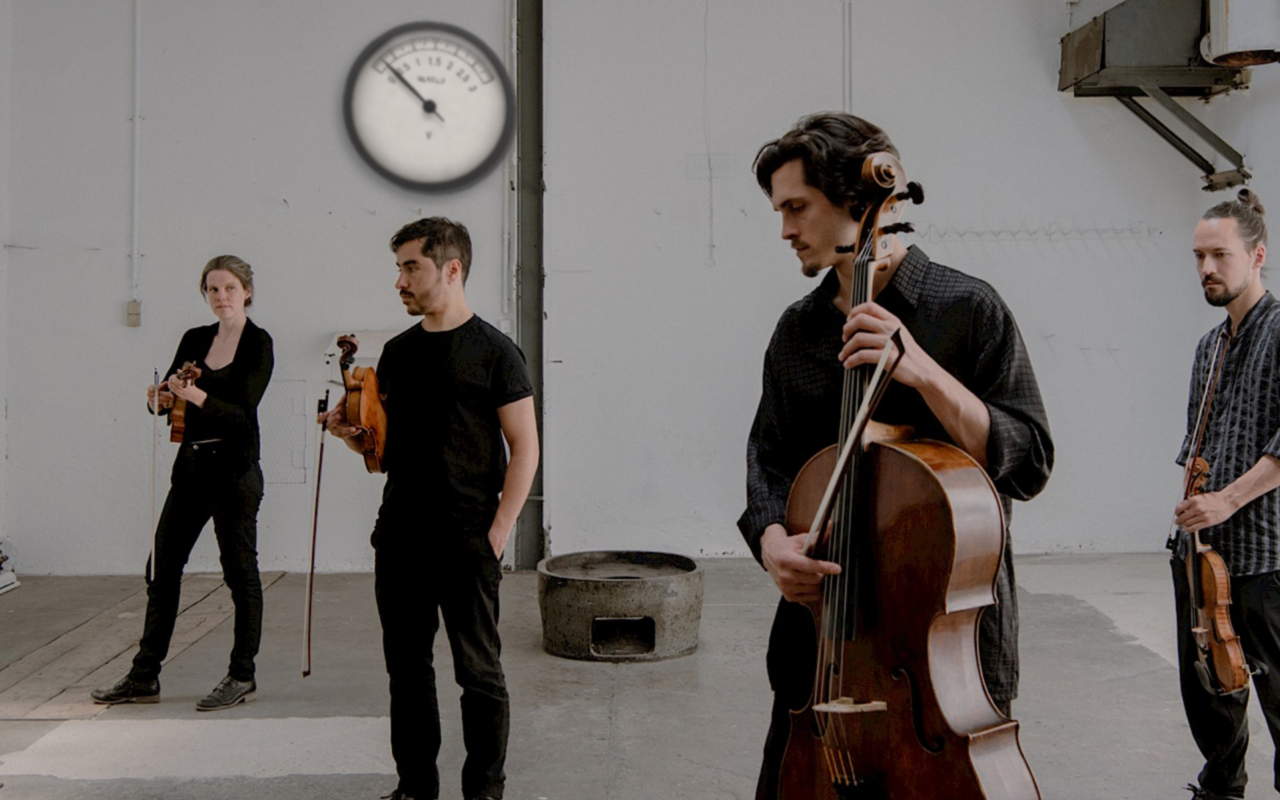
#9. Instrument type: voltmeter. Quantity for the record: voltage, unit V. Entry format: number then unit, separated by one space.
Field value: 0.25 V
